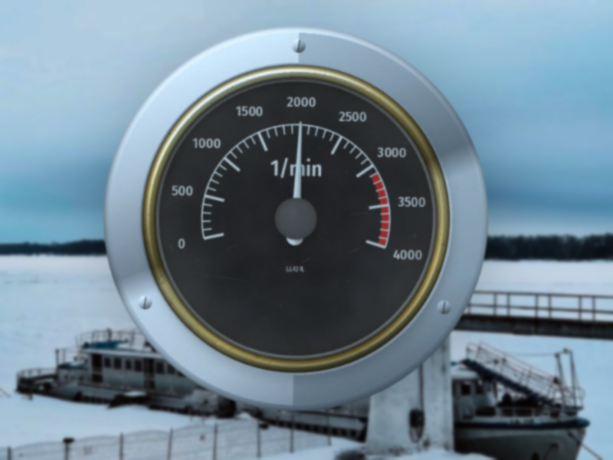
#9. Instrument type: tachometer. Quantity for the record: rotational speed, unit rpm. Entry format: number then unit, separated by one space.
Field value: 2000 rpm
